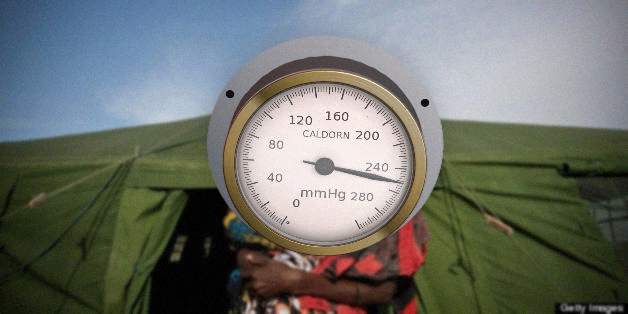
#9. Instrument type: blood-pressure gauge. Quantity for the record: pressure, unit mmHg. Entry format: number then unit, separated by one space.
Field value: 250 mmHg
